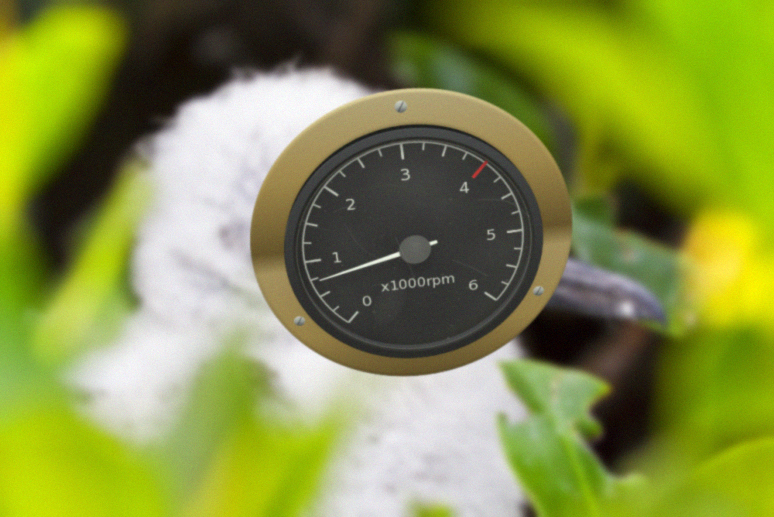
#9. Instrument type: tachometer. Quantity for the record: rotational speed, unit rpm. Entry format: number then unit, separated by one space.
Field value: 750 rpm
